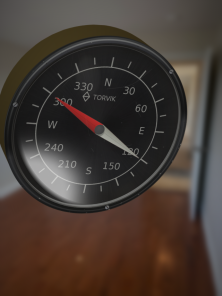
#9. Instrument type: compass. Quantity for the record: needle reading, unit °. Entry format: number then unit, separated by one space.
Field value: 300 °
